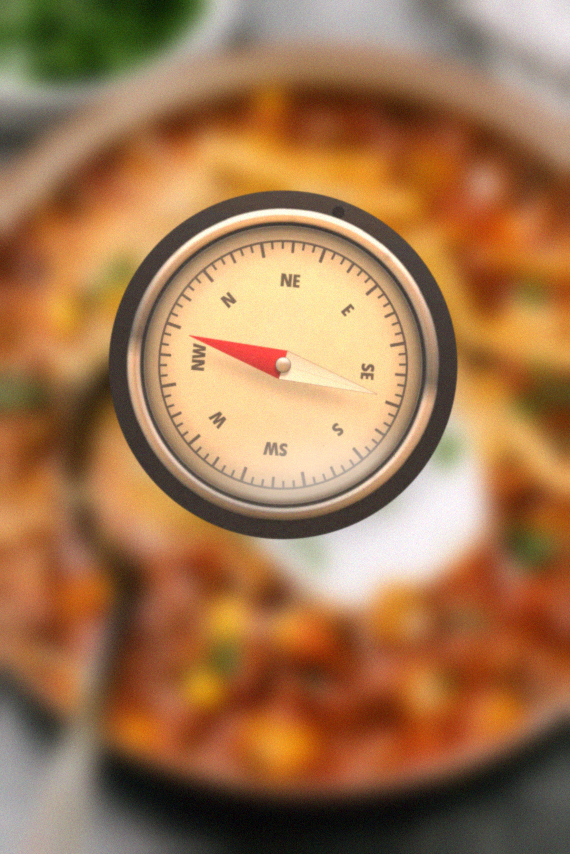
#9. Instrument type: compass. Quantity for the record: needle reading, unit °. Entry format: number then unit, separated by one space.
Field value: 327.5 °
